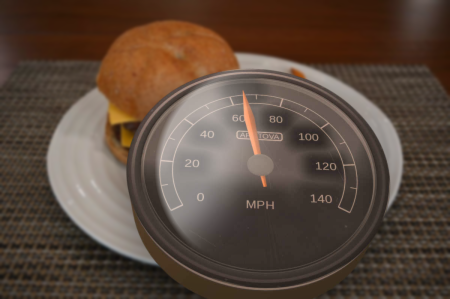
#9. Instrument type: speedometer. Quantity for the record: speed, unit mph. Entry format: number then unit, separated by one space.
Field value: 65 mph
